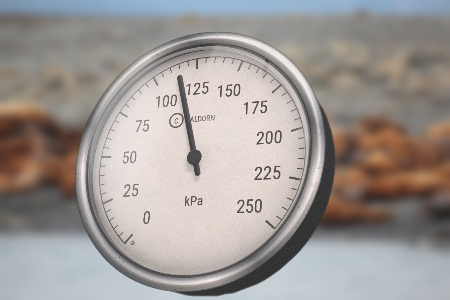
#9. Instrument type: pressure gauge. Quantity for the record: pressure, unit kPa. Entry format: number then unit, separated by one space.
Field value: 115 kPa
